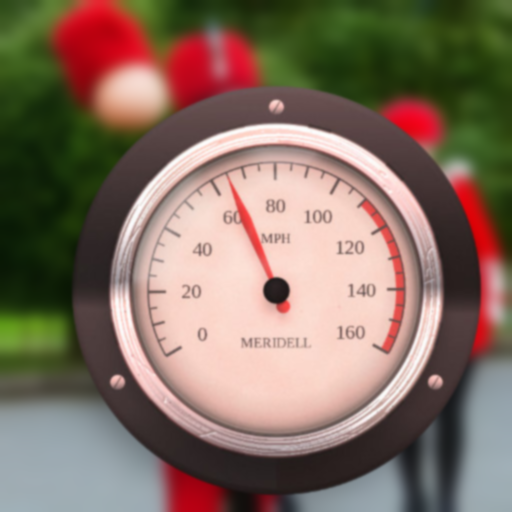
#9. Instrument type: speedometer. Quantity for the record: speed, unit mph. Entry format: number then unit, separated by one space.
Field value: 65 mph
